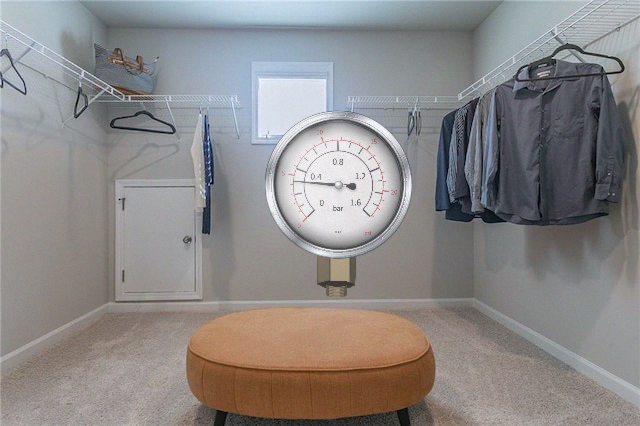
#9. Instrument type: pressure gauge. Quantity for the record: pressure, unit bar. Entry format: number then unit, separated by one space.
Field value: 0.3 bar
